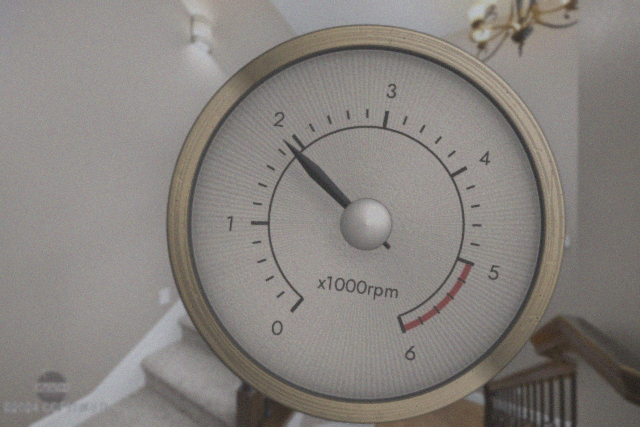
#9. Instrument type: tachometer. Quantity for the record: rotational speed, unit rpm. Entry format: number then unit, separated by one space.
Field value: 1900 rpm
